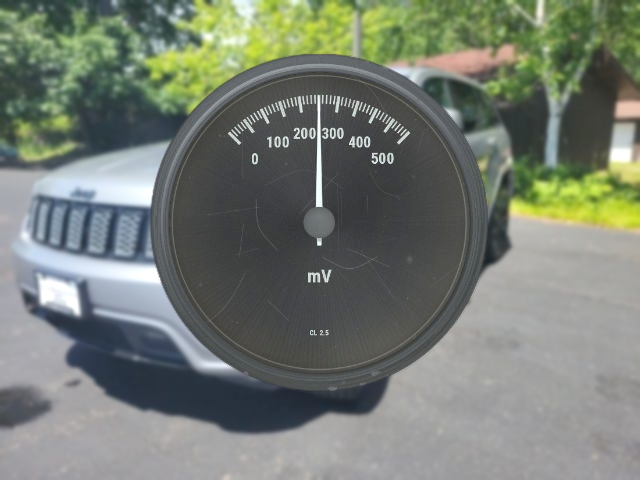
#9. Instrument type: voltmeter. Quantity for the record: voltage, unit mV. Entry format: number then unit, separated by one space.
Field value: 250 mV
